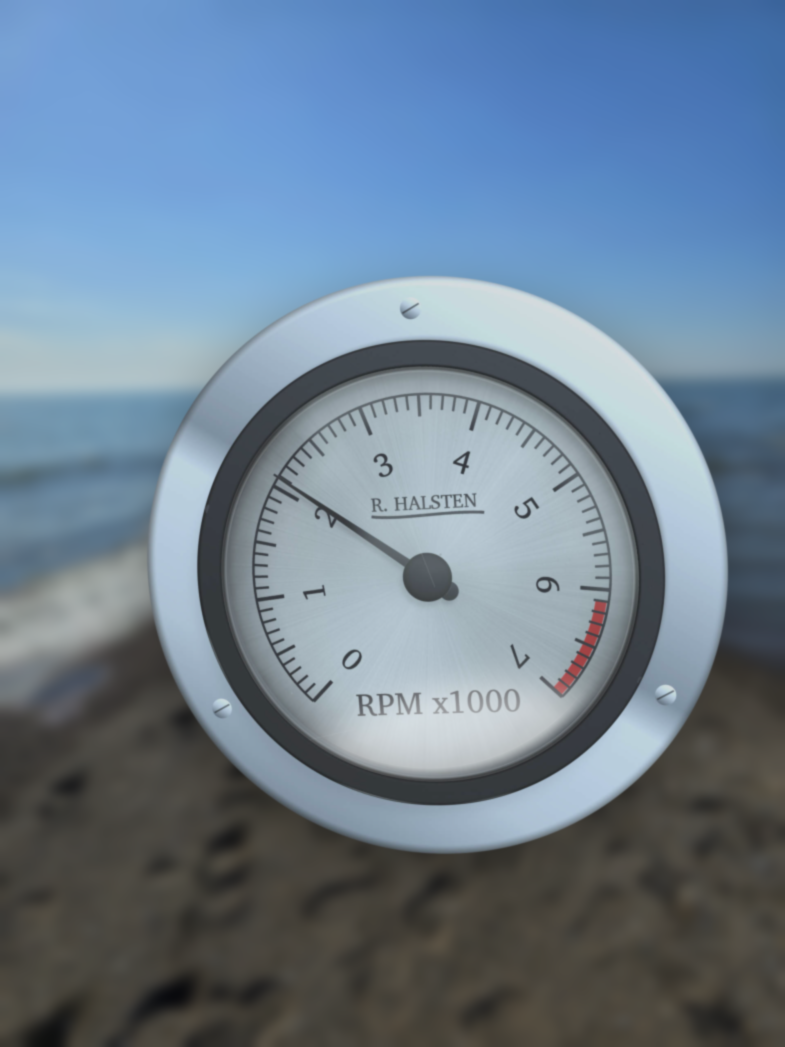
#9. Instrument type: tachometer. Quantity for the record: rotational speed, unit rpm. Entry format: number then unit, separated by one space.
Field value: 2100 rpm
